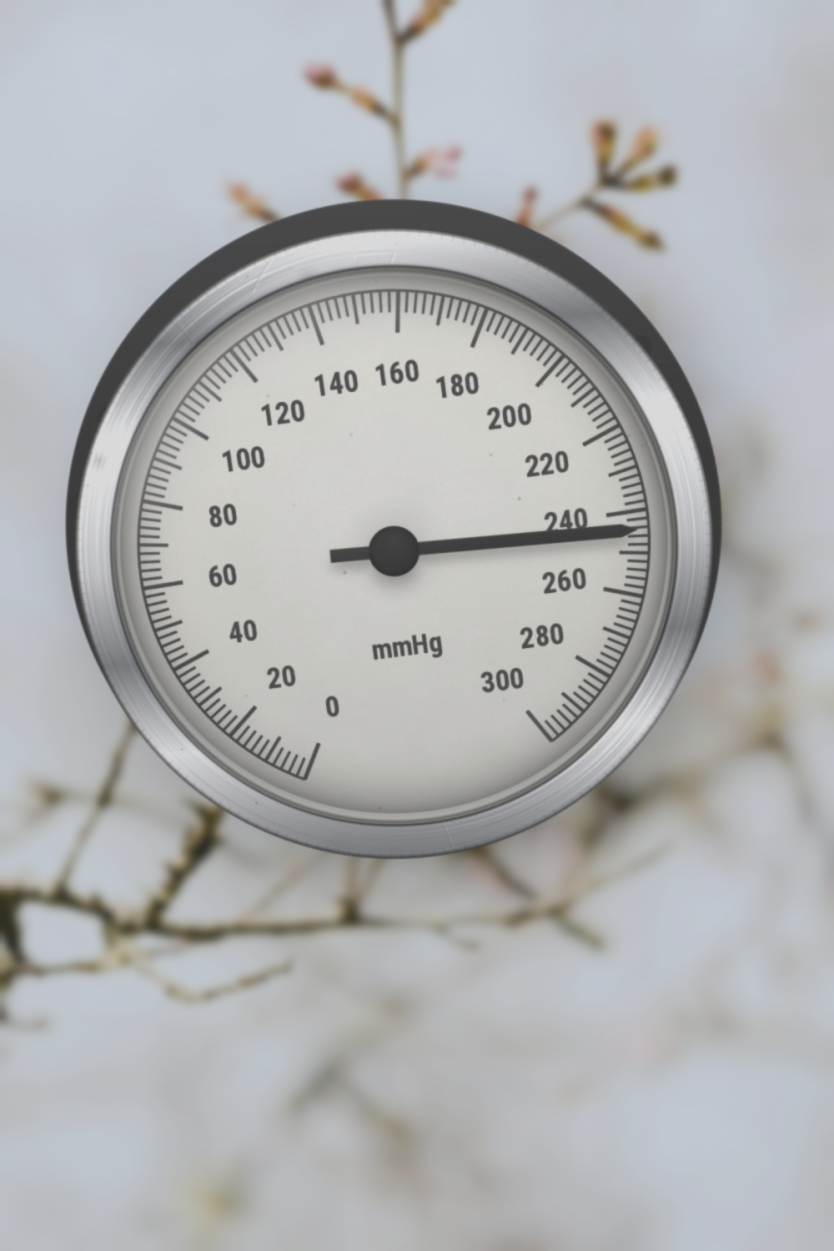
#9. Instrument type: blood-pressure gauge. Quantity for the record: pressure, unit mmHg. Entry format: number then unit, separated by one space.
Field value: 244 mmHg
